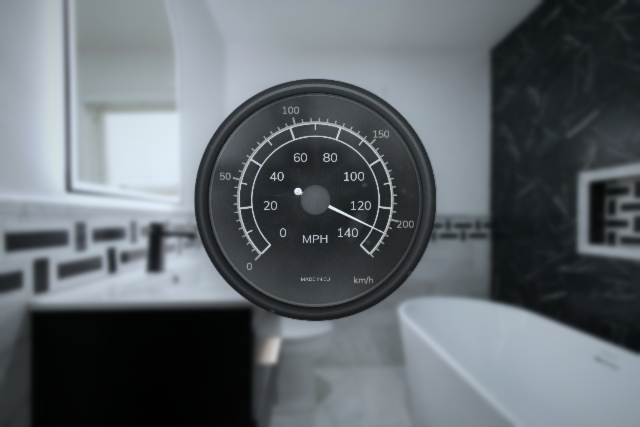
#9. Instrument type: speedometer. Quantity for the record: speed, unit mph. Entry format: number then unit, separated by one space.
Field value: 130 mph
